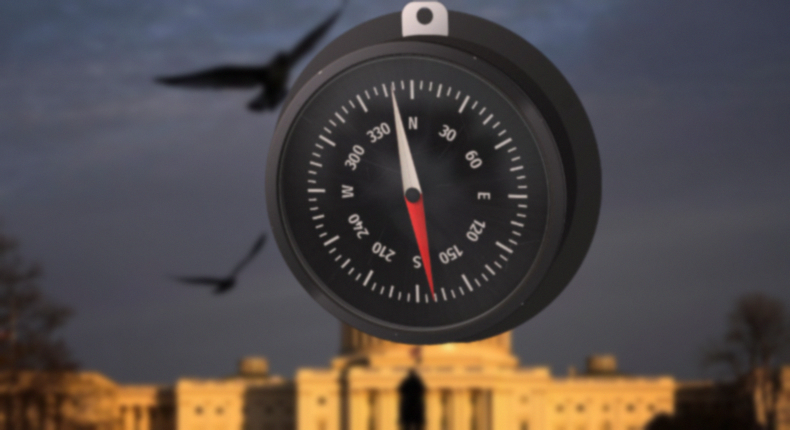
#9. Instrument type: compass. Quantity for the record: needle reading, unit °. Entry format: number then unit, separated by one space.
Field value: 170 °
